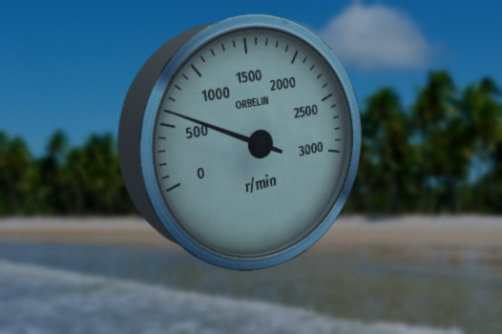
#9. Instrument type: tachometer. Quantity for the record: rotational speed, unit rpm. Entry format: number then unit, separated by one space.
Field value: 600 rpm
